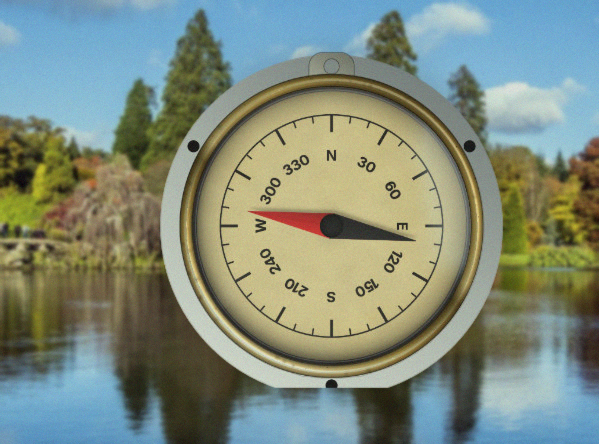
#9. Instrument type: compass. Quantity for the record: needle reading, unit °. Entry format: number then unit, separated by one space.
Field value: 280 °
